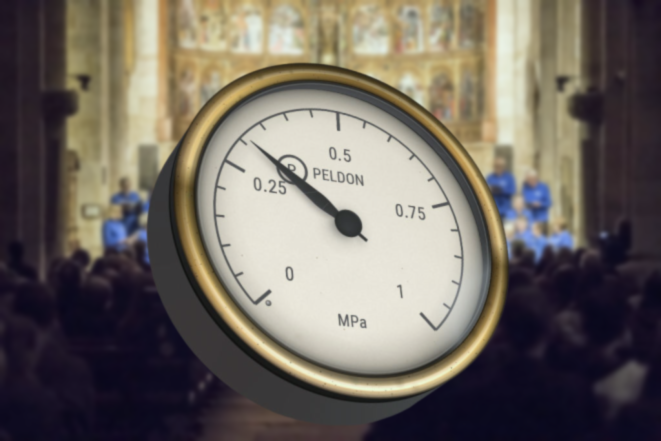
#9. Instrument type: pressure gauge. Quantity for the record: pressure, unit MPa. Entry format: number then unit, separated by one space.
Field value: 0.3 MPa
